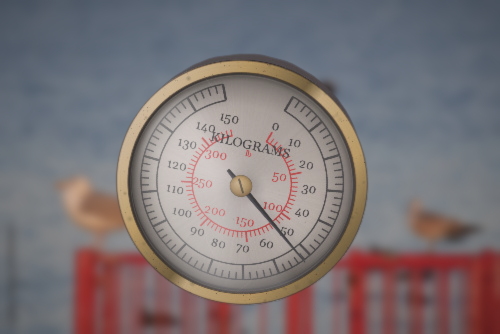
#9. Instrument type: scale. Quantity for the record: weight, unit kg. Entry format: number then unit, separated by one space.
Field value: 52 kg
